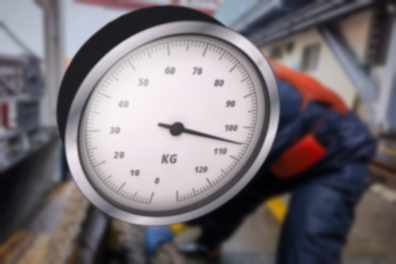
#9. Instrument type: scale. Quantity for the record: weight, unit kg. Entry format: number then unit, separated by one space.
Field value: 105 kg
